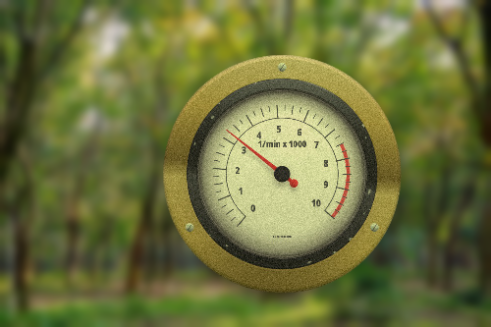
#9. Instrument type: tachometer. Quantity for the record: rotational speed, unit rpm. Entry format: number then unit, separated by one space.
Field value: 3250 rpm
